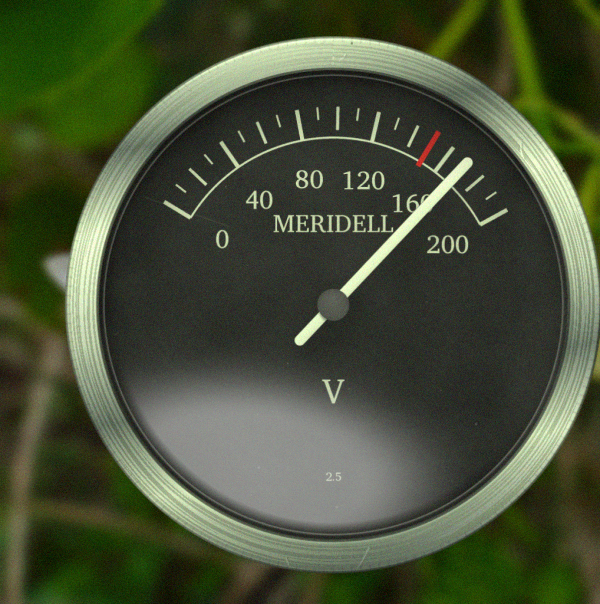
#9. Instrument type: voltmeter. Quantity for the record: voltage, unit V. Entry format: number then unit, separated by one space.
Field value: 170 V
